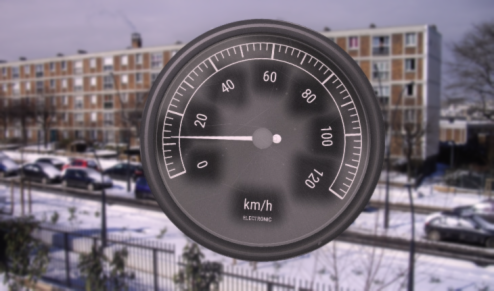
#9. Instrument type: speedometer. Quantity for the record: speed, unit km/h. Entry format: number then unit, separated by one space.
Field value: 12 km/h
